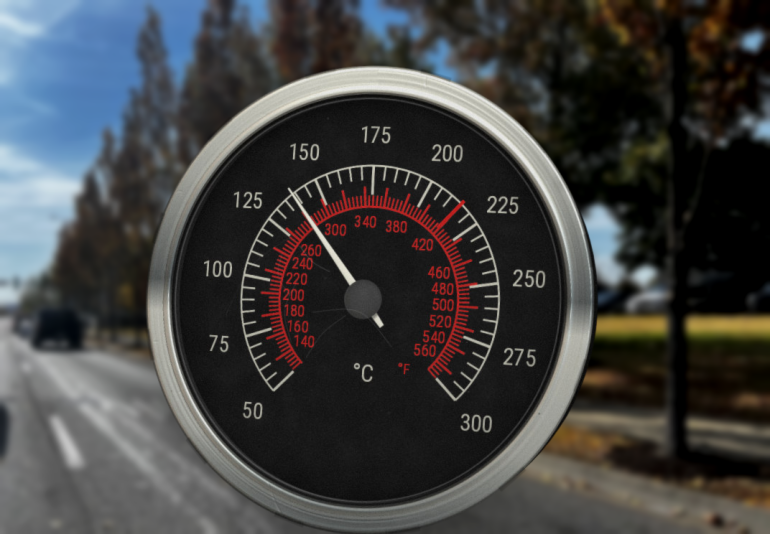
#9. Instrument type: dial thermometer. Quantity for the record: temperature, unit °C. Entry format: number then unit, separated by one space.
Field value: 140 °C
